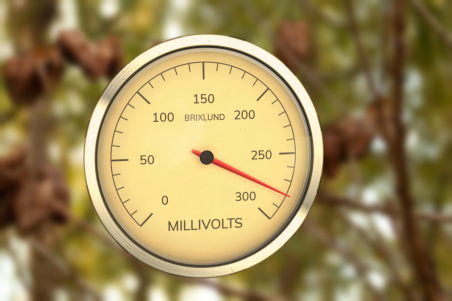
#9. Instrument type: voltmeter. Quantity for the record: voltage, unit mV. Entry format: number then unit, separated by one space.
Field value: 280 mV
